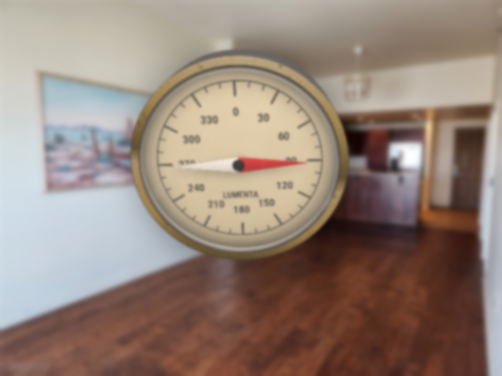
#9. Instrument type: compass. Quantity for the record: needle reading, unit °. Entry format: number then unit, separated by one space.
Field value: 90 °
